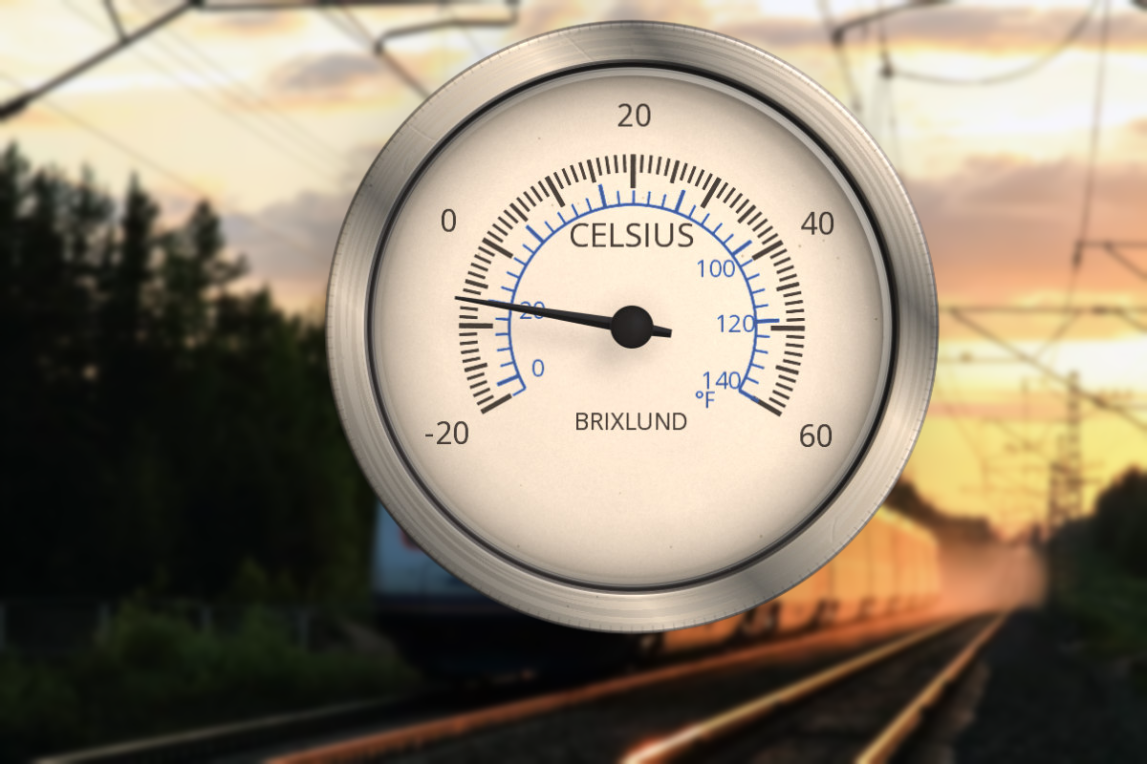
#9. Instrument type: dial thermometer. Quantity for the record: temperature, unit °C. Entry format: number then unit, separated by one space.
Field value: -7 °C
